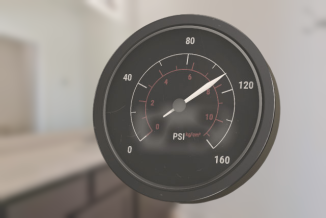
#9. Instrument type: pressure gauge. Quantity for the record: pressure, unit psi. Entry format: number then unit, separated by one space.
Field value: 110 psi
